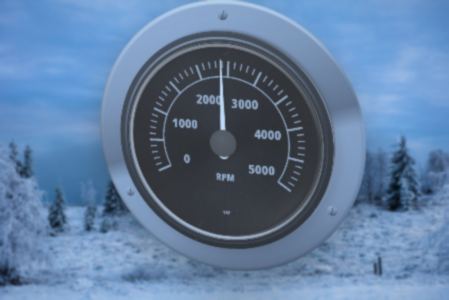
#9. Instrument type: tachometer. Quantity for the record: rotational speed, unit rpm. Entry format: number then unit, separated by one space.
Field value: 2400 rpm
